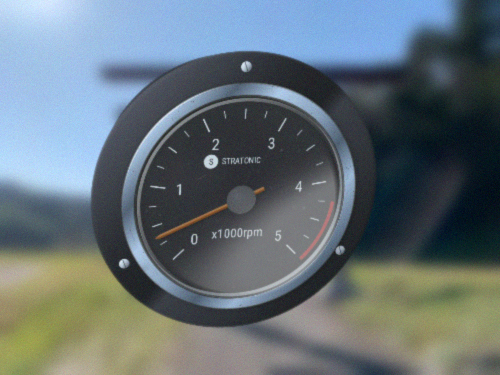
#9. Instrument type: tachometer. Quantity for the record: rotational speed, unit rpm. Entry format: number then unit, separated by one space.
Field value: 375 rpm
